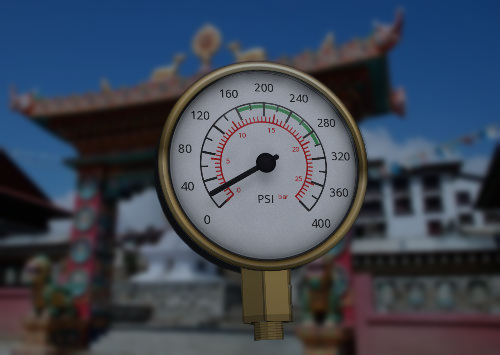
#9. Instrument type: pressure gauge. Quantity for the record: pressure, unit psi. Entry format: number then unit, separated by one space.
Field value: 20 psi
